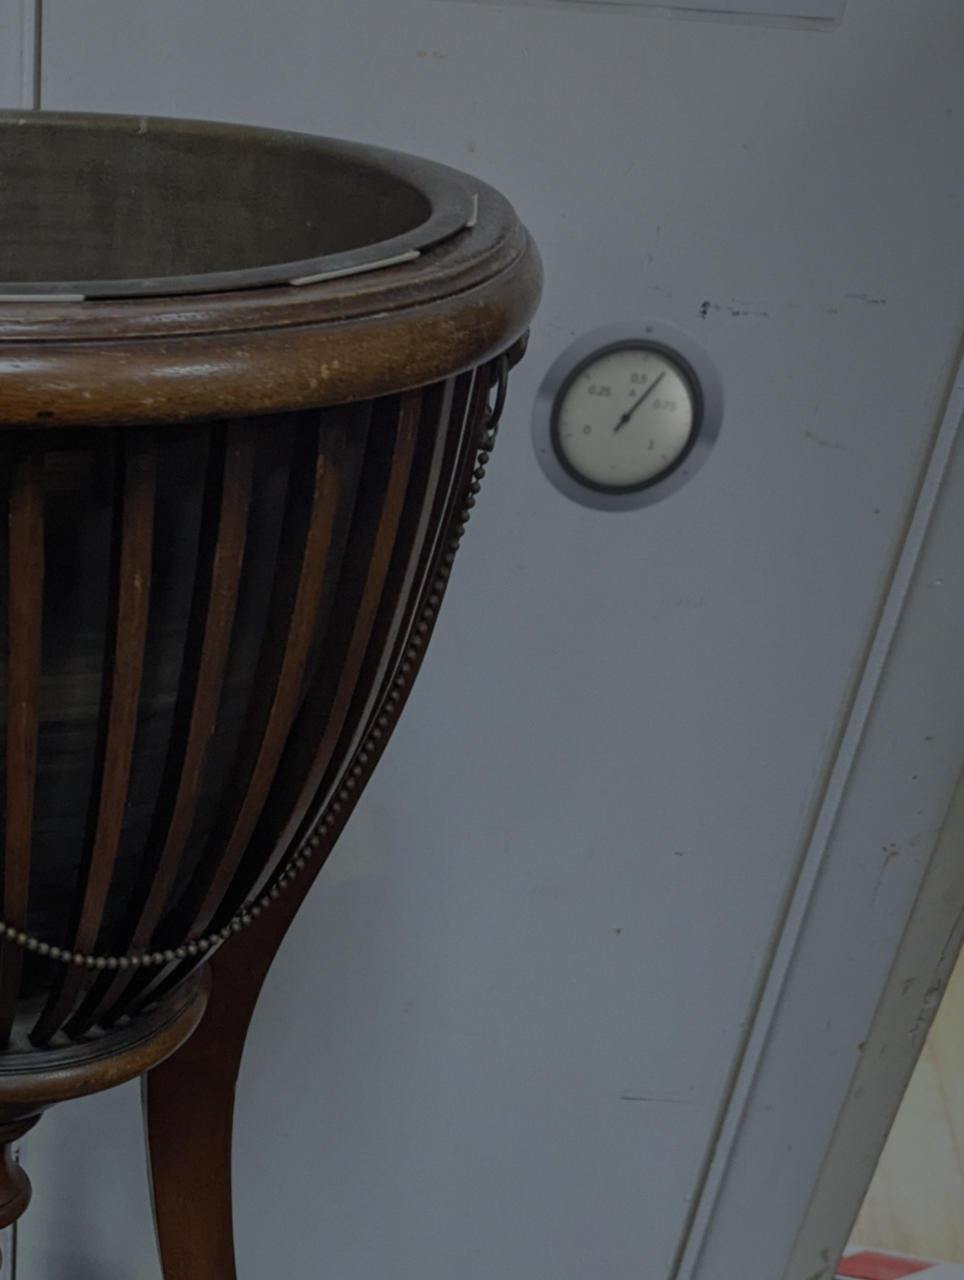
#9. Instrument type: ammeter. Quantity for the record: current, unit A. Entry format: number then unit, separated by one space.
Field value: 0.6 A
